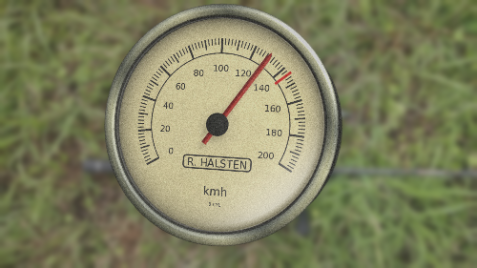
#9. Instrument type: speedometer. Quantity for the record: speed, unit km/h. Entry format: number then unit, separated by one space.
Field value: 130 km/h
